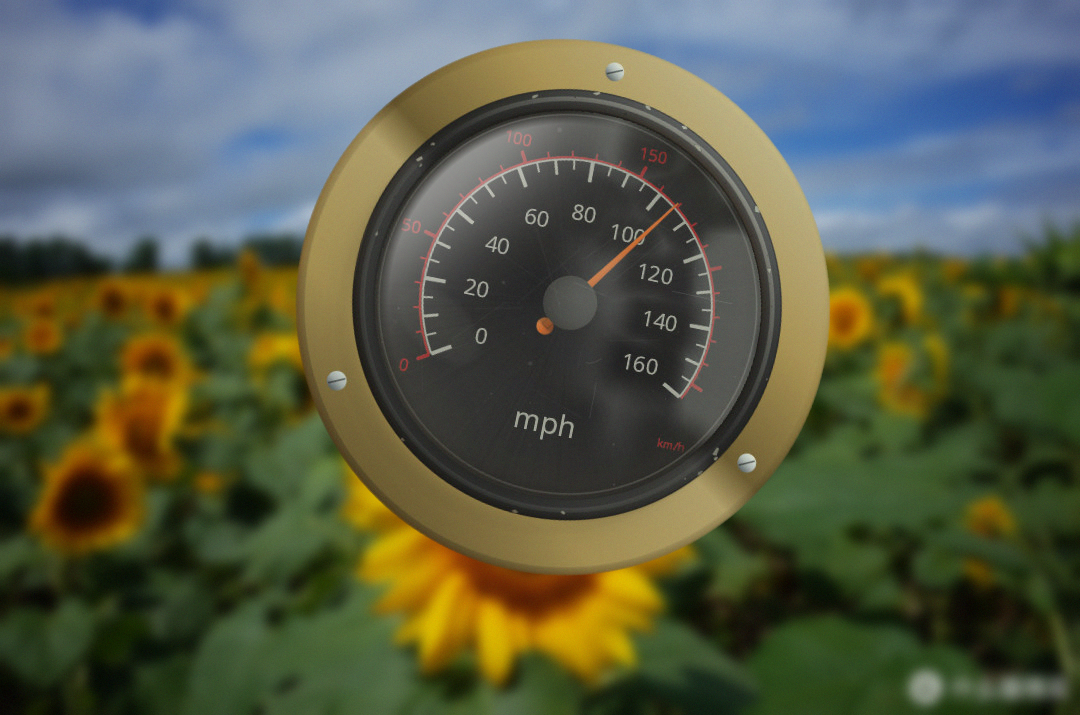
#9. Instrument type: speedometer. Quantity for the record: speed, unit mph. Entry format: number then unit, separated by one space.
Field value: 105 mph
